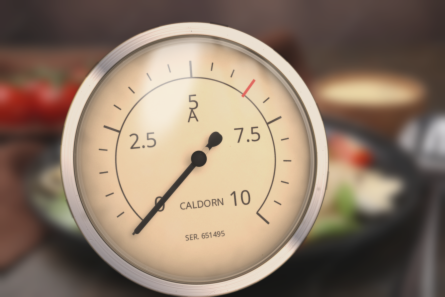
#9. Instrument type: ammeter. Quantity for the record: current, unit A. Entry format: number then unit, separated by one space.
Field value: 0 A
